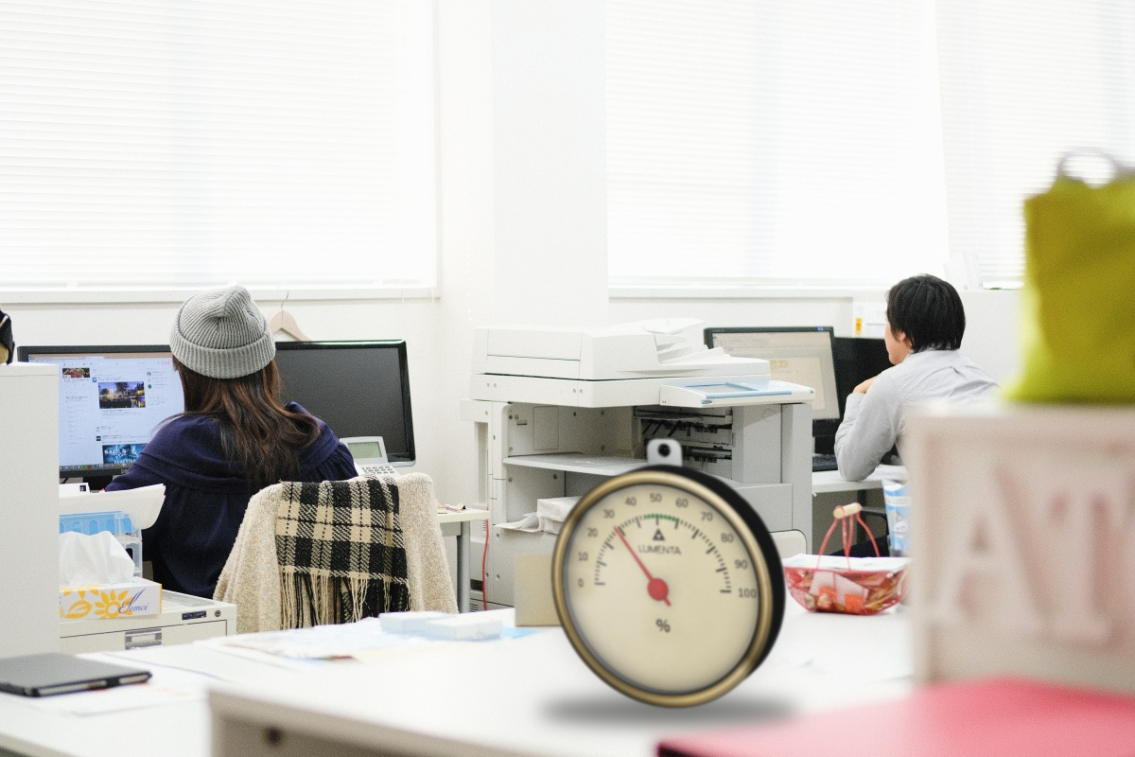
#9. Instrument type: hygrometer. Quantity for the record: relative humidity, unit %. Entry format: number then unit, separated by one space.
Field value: 30 %
